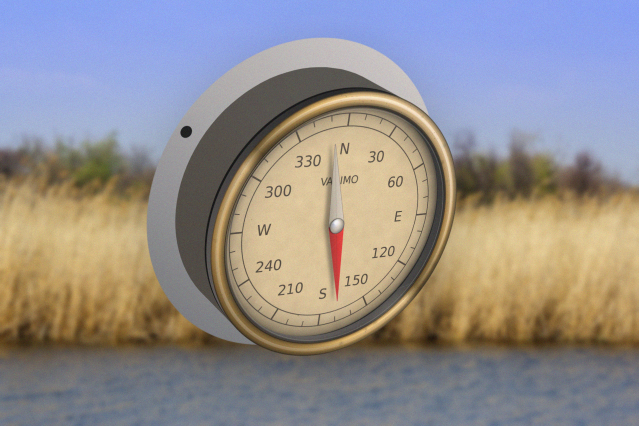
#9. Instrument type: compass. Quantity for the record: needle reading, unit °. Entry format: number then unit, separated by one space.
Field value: 170 °
